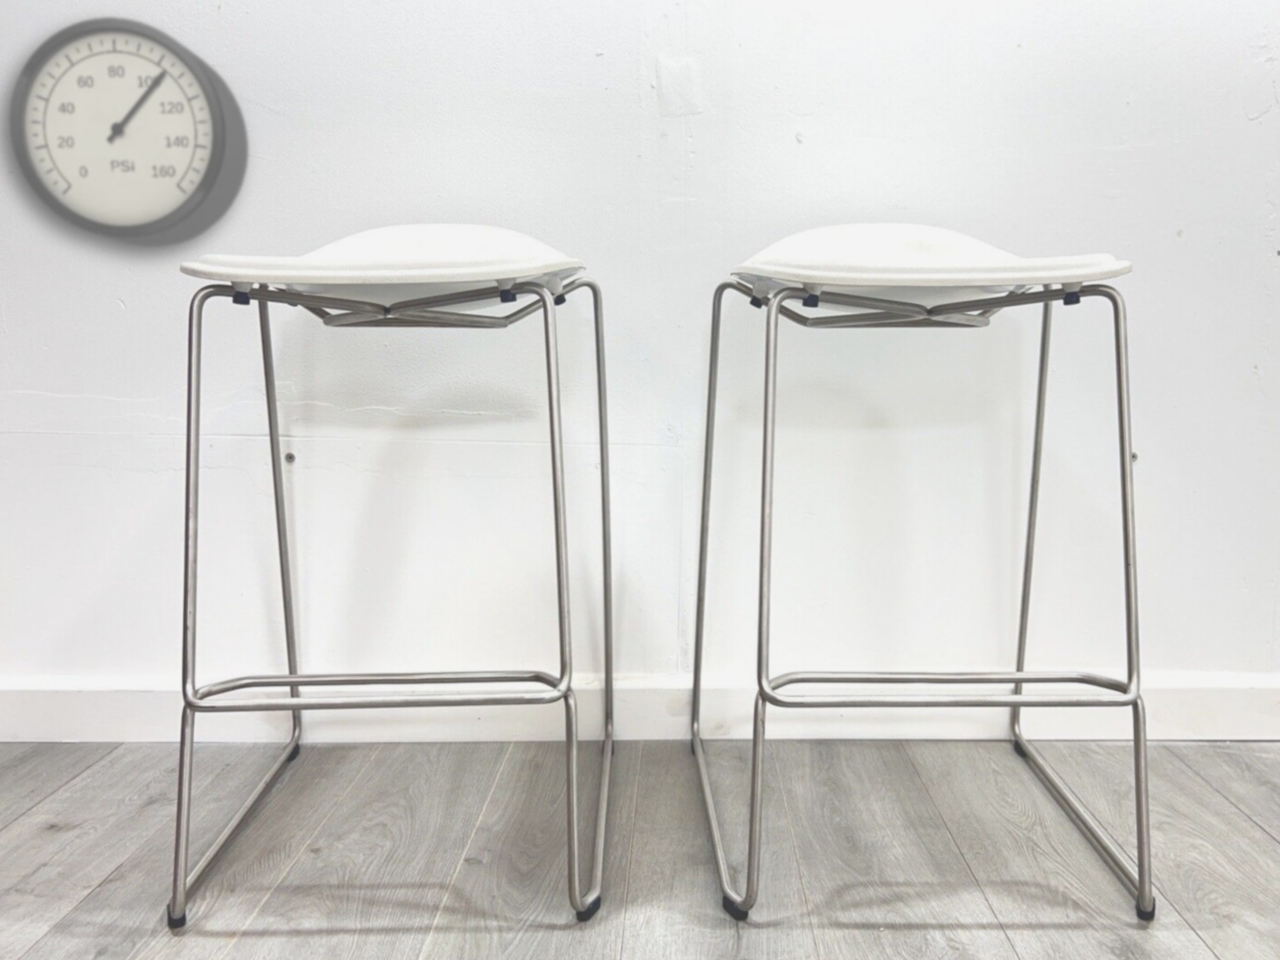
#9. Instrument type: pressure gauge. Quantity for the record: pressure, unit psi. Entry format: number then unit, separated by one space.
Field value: 105 psi
